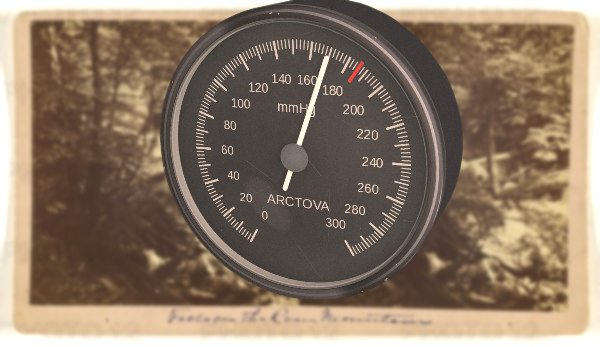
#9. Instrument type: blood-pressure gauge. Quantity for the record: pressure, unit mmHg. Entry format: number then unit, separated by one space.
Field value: 170 mmHg
